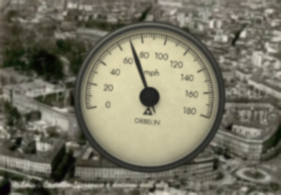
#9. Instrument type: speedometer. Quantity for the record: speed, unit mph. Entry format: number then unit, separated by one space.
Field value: 70 mph
